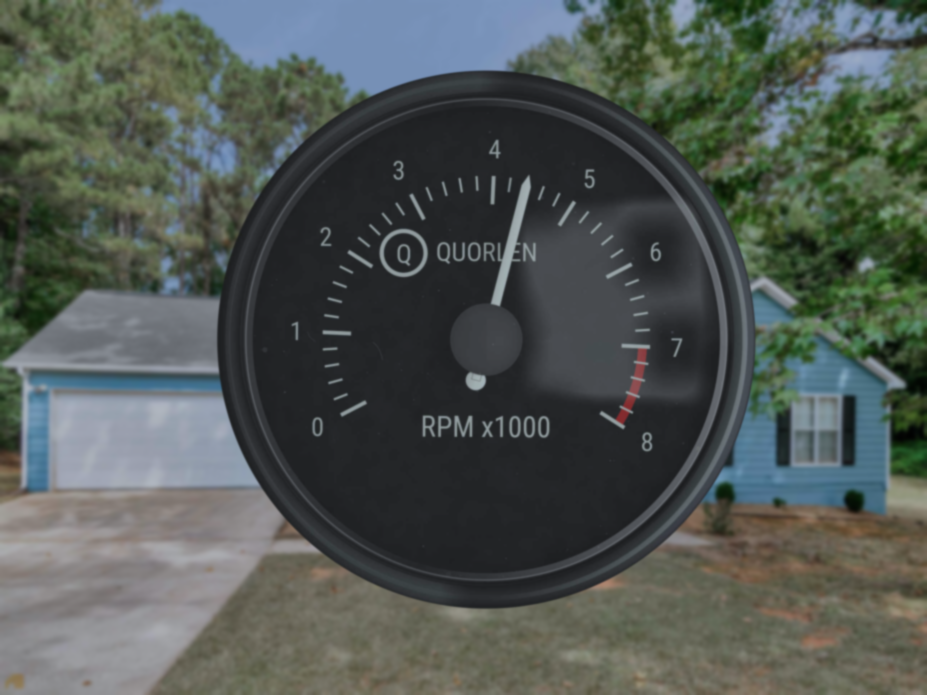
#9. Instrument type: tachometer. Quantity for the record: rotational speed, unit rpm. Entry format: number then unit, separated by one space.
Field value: 4400 rpm
